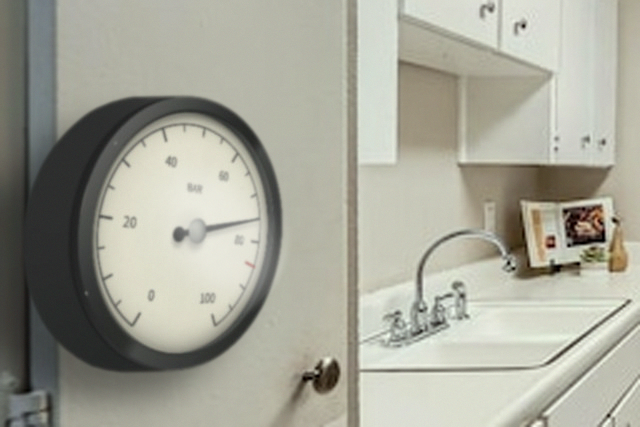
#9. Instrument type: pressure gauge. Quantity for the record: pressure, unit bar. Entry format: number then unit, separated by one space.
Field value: 75 bar
